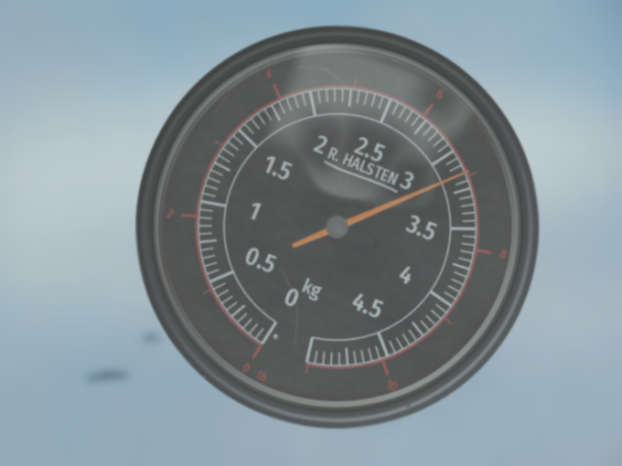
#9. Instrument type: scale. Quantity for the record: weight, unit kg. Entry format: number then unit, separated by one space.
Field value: 3.15 kg
